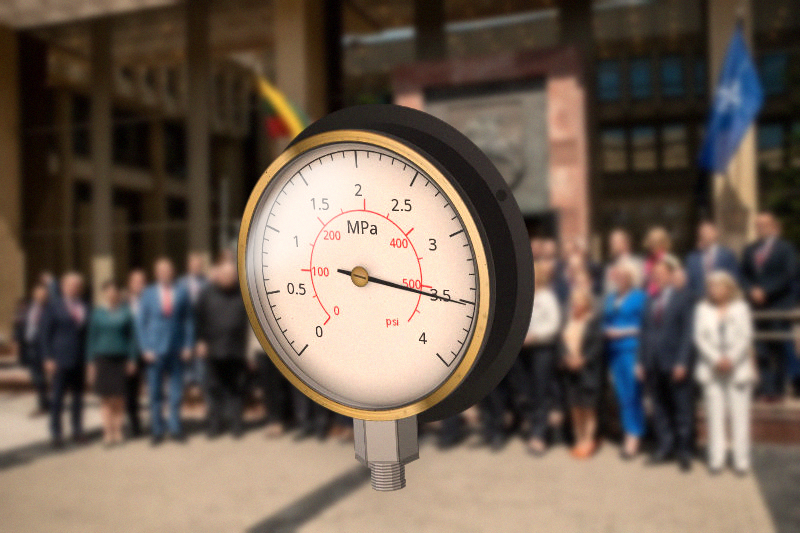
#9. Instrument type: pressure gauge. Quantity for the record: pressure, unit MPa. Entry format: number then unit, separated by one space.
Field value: 3.5 MPa
